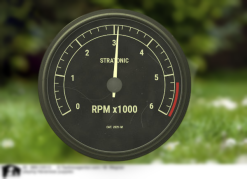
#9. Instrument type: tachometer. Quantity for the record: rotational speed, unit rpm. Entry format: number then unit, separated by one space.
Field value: 3100 rpm
